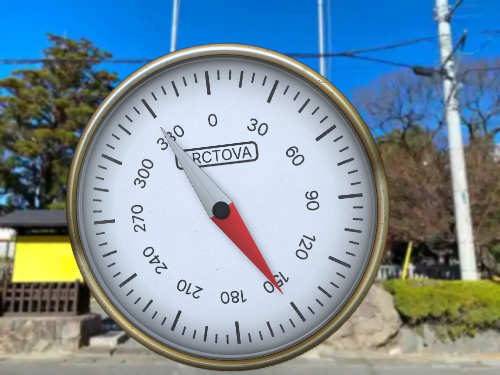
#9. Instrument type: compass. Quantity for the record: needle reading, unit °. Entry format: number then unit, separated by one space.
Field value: 150 °
